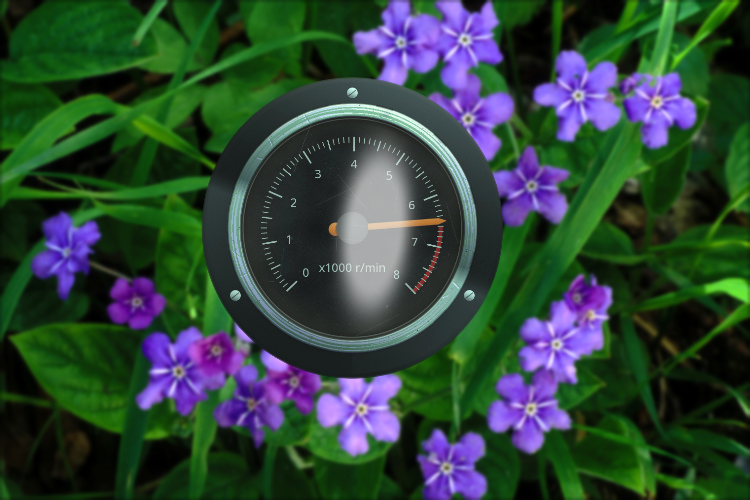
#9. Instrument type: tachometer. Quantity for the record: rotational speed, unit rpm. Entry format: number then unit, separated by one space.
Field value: 6500 rpm
